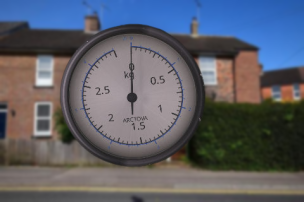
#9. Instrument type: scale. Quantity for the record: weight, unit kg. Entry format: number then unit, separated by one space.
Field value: 0 kg
